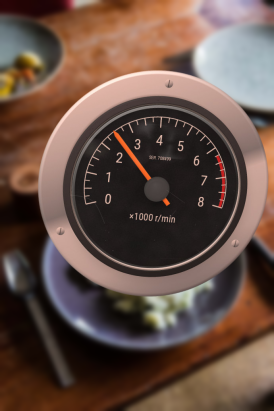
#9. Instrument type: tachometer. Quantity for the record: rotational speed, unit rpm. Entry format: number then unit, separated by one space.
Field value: 2500 rpm
